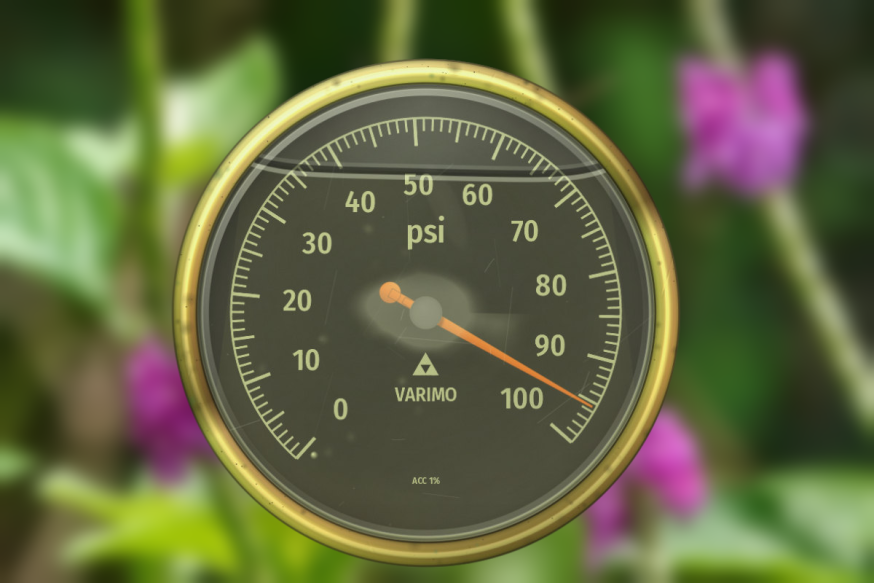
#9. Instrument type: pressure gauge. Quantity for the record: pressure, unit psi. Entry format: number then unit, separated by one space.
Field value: 95.5 psi
